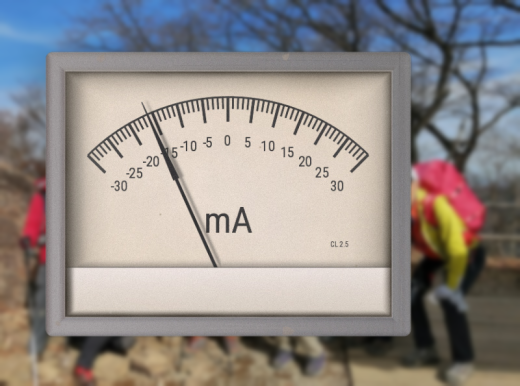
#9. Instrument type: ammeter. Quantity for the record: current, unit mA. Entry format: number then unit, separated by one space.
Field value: -16 mA
